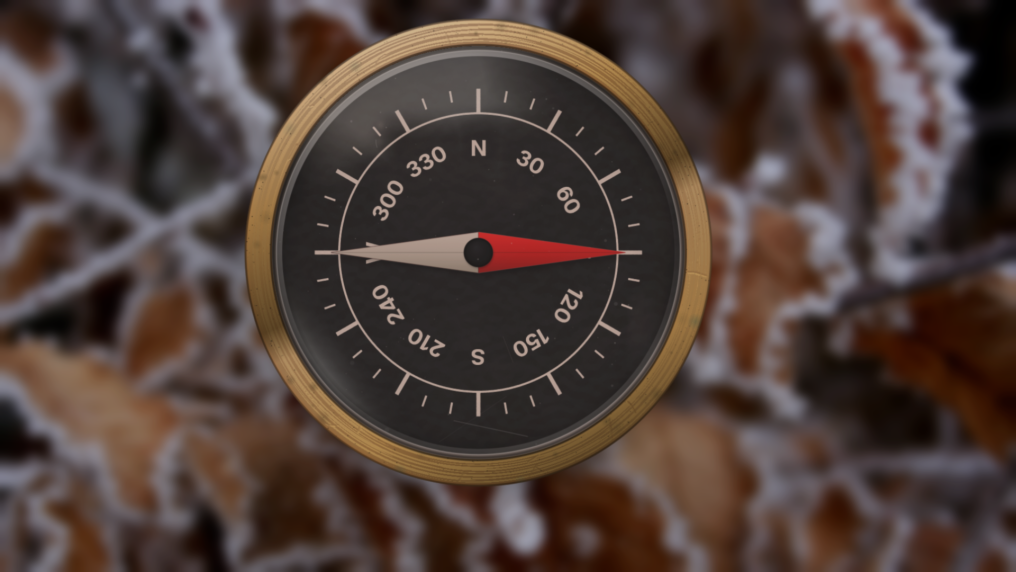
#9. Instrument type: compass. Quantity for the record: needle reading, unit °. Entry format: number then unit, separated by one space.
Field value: 90 °
